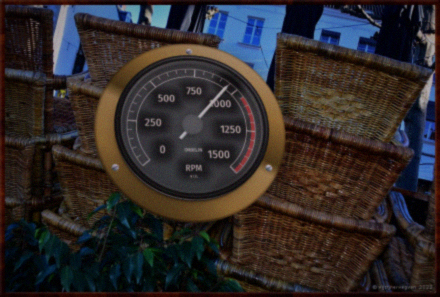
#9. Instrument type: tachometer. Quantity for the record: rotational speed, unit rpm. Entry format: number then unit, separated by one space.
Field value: 950 rpm
